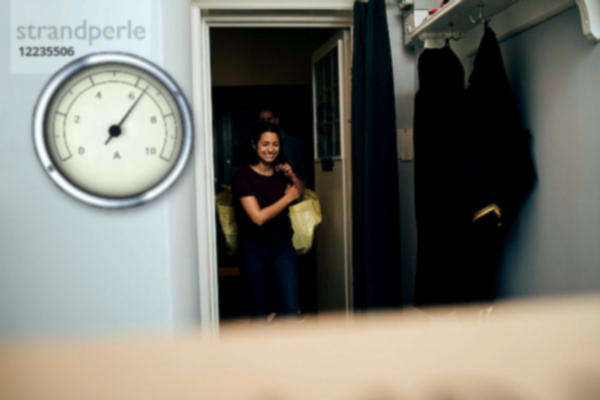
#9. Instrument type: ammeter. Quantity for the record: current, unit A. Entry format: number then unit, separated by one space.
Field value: 6.5 A
